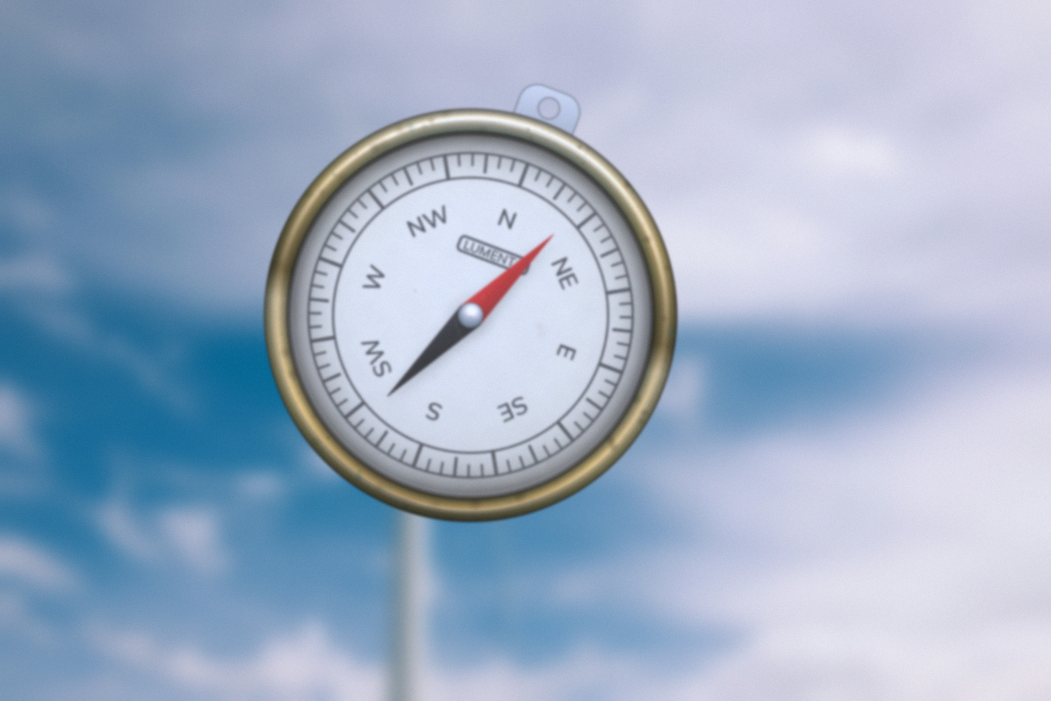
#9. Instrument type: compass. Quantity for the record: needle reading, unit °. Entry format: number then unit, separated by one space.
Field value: 25 °
